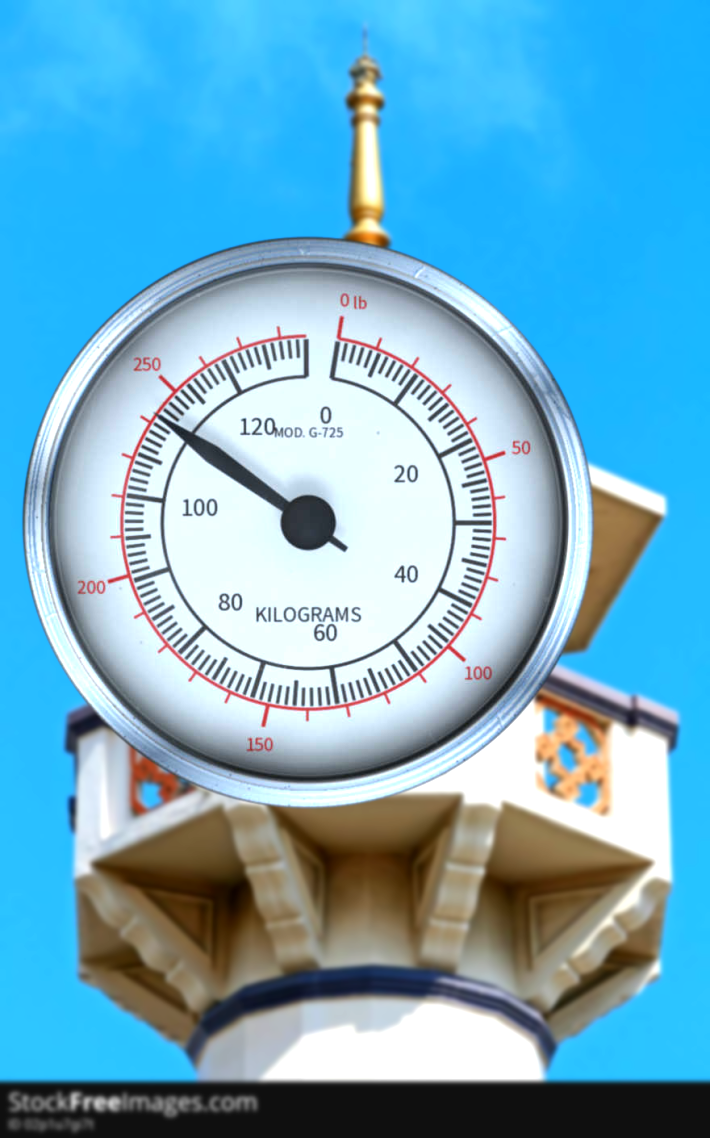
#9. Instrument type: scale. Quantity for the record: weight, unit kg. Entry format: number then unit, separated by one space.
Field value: 110 kg
